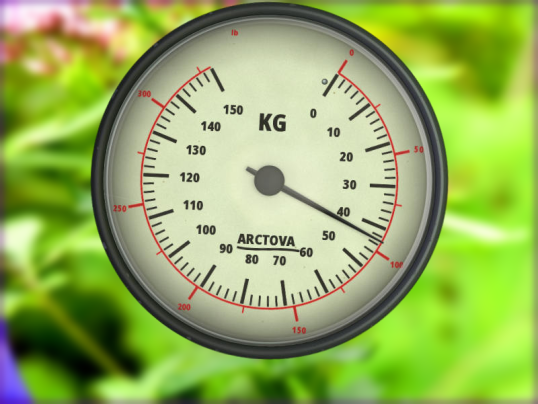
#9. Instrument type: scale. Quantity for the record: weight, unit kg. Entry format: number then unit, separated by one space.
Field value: 43 kg
